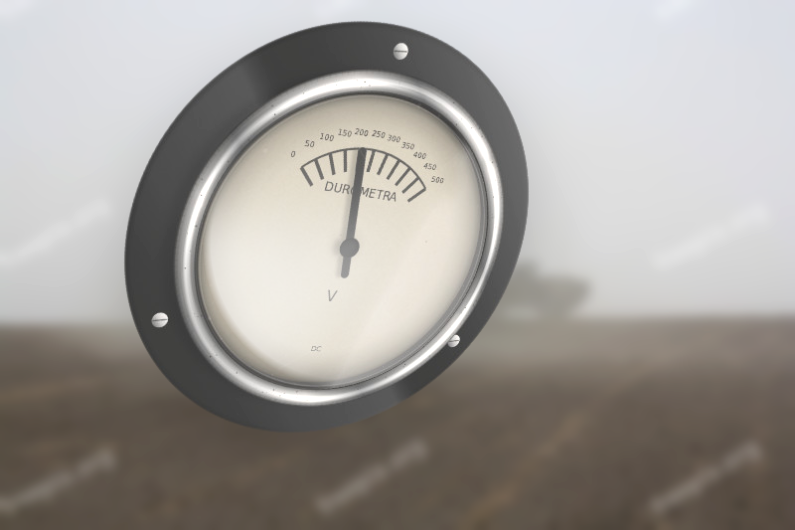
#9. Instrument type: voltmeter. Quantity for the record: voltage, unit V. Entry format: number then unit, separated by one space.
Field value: 200 V
